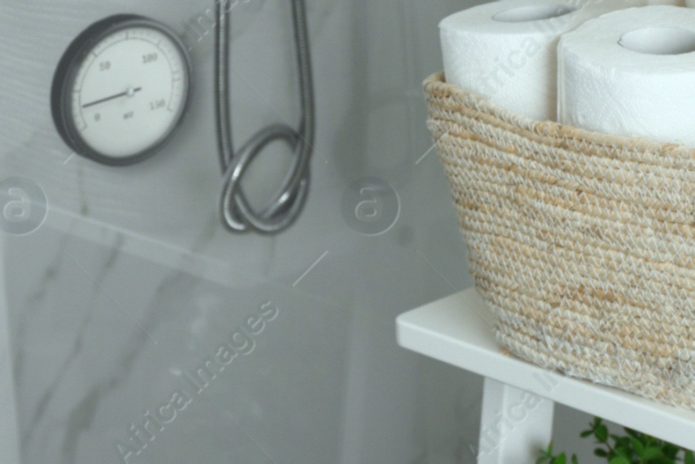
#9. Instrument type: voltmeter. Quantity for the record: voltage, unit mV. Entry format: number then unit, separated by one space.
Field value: 15 mV
